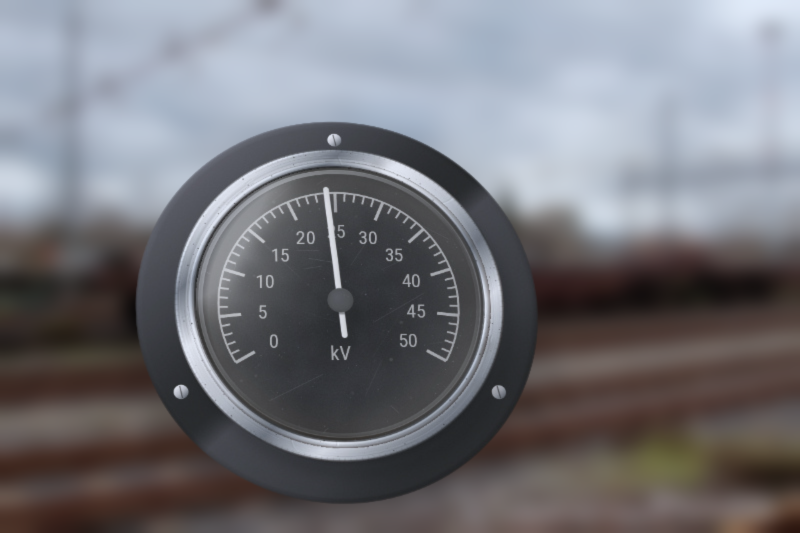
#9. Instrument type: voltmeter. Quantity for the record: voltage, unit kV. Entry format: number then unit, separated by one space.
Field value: 24 kV
